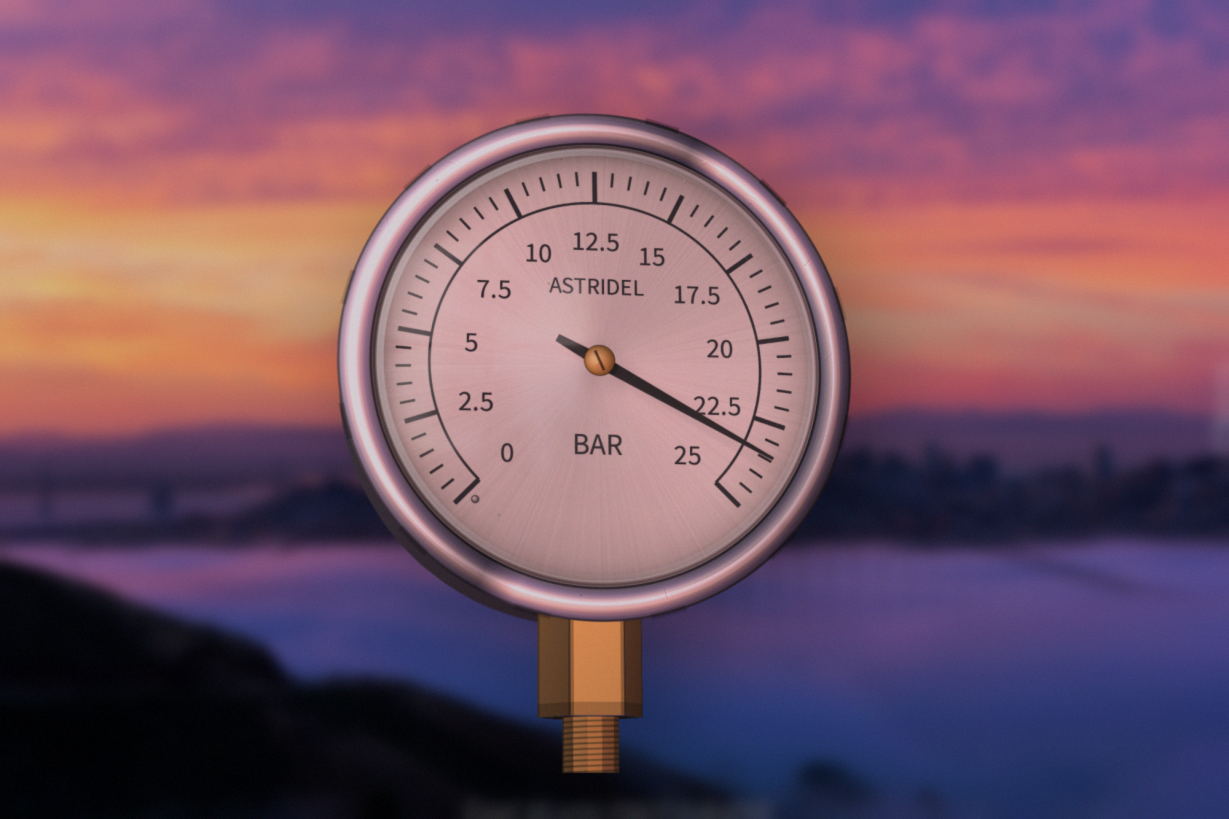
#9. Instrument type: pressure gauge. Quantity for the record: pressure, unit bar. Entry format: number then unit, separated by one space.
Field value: 23.5 bar
